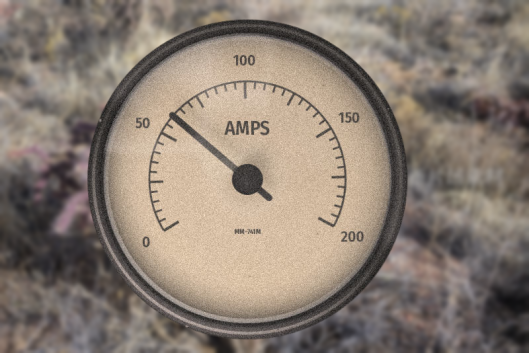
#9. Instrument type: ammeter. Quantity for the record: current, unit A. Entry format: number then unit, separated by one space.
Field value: 60 A
